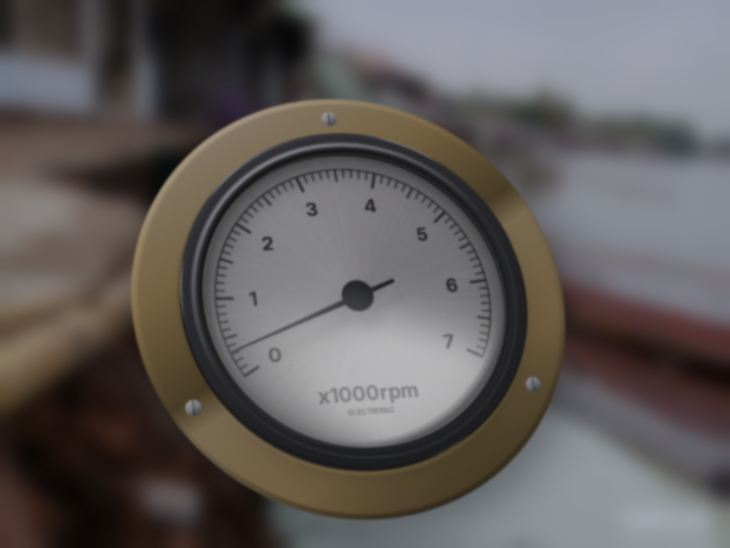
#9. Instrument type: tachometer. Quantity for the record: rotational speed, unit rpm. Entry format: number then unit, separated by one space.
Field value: 300 rpm
